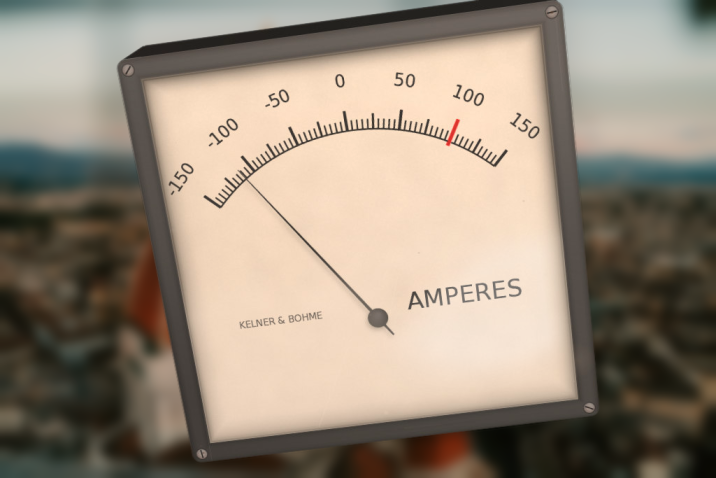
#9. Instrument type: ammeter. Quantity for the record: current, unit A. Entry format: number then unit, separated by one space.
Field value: -110 A
